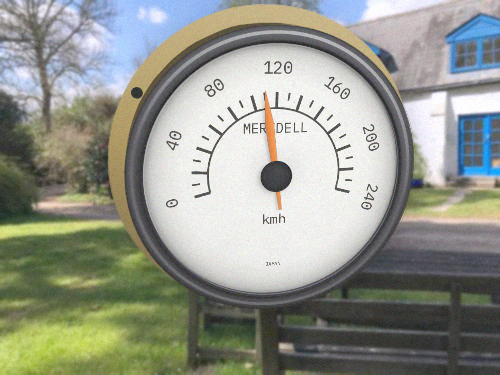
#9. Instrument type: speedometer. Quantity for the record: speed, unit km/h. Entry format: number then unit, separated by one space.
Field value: 110 km/h
